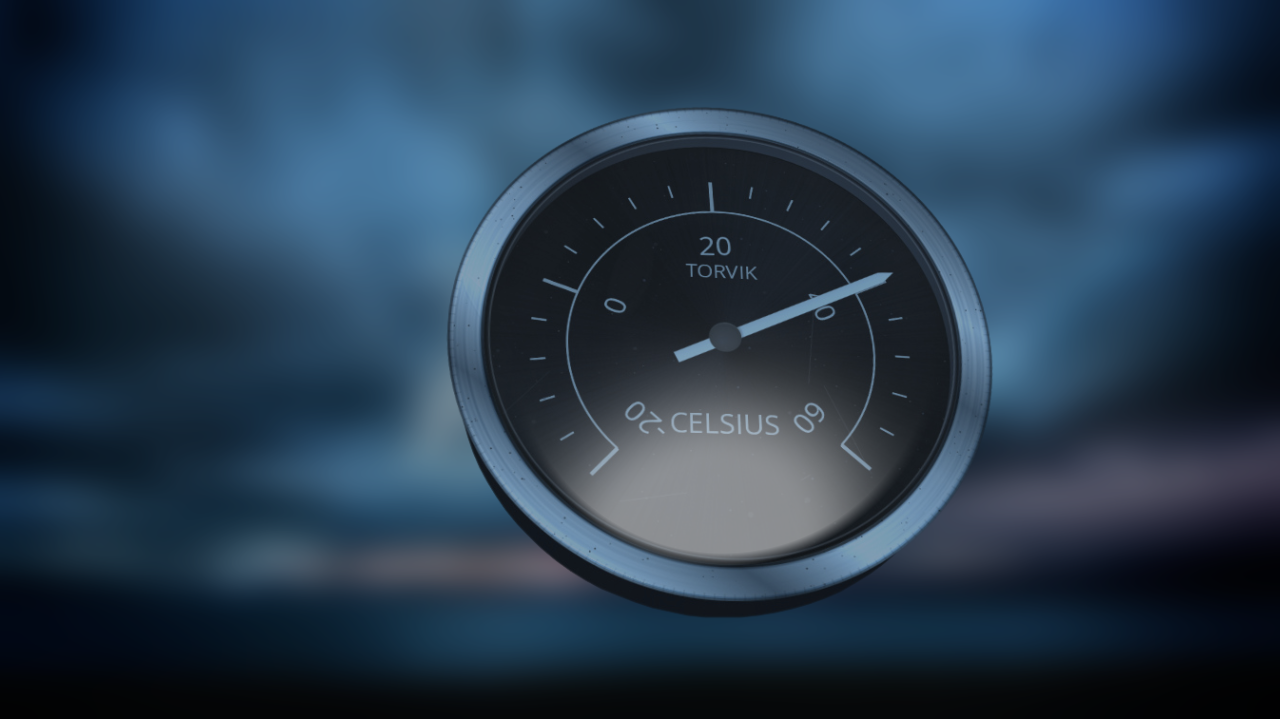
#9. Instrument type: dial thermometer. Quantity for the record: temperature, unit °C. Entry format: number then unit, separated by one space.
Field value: 40 °C
